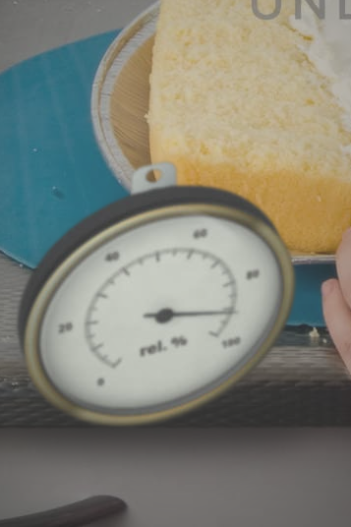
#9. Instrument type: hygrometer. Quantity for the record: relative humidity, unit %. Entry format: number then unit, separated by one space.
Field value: 90 %
